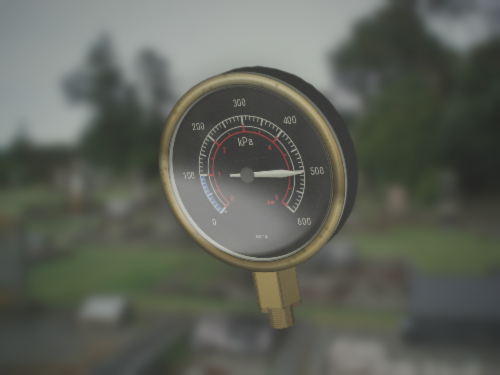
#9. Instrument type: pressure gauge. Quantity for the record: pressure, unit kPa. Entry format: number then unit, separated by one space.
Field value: 500 kPa
